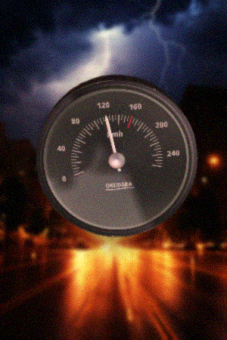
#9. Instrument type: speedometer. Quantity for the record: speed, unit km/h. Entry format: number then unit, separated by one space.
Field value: 120 km/h
